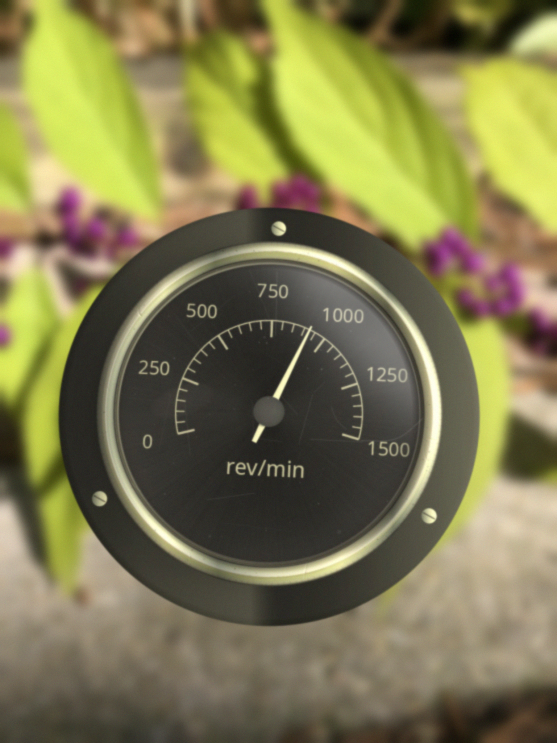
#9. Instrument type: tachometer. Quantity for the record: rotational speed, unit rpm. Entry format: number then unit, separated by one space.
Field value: 925 rpm
